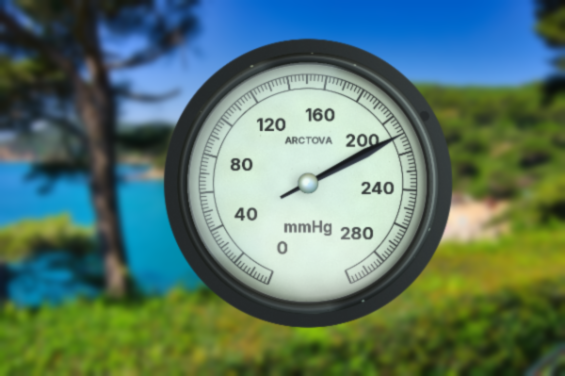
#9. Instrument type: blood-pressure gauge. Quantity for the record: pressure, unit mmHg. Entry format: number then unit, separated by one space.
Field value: 210 mmHg
